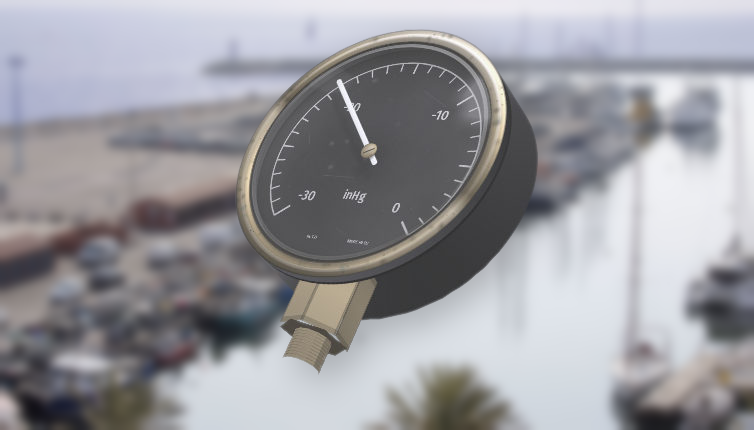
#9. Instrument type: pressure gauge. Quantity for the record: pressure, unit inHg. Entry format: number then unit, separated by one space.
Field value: -20 inHg
